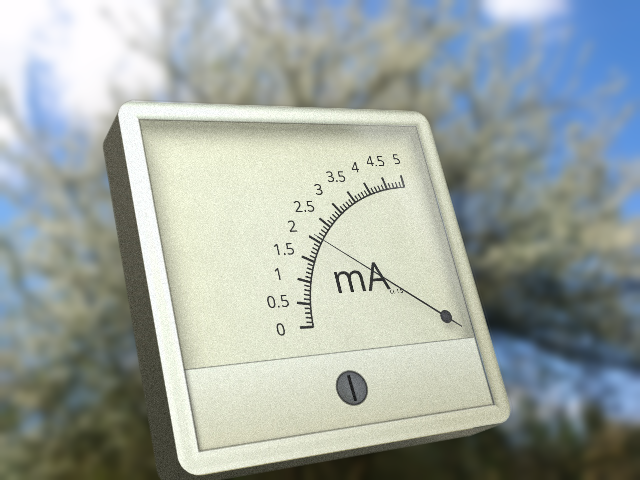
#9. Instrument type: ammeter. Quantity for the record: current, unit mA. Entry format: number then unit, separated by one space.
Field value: 2 mA
